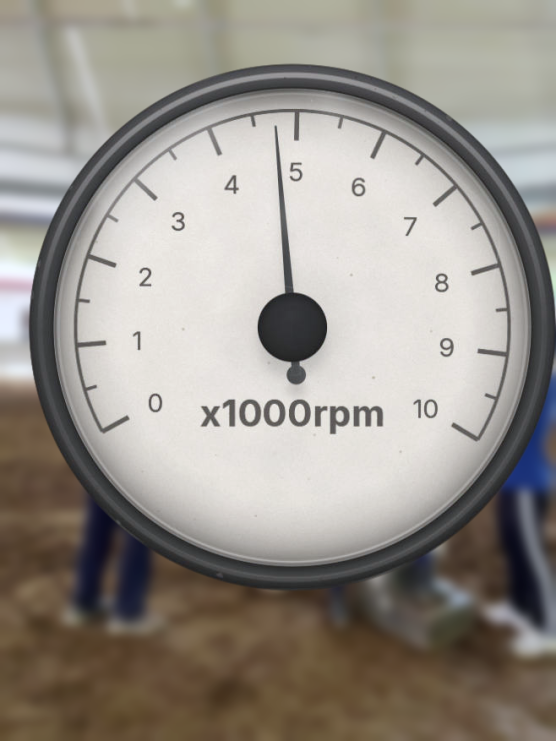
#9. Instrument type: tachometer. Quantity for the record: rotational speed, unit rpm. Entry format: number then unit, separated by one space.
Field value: 4750 rpm
